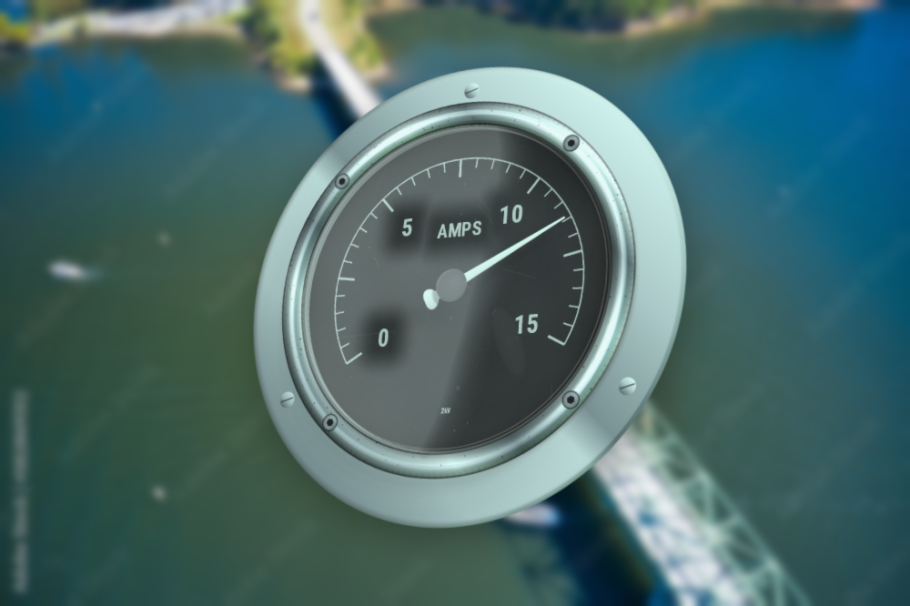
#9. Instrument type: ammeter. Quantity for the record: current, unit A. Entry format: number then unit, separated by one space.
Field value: 11.5 A
